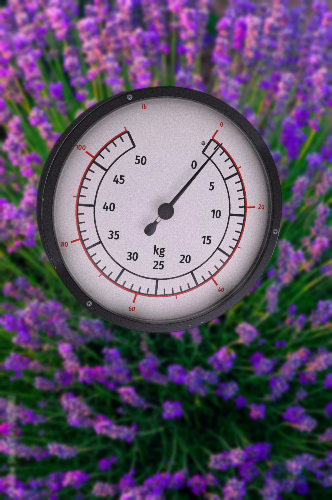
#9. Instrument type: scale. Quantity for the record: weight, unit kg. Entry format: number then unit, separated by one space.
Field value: 1 kg
